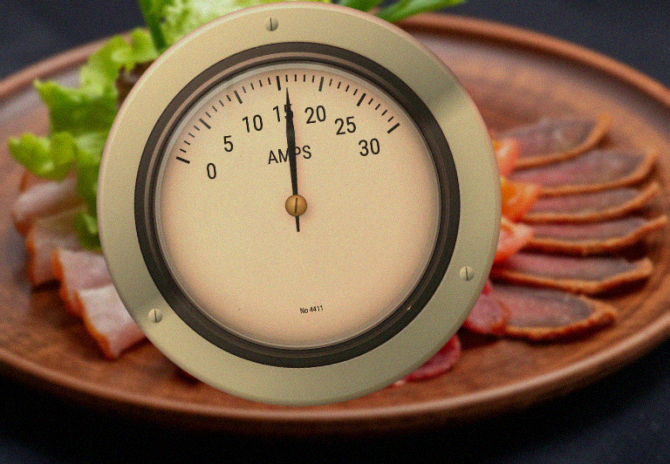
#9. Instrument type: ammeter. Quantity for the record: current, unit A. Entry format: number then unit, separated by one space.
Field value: 16 A
